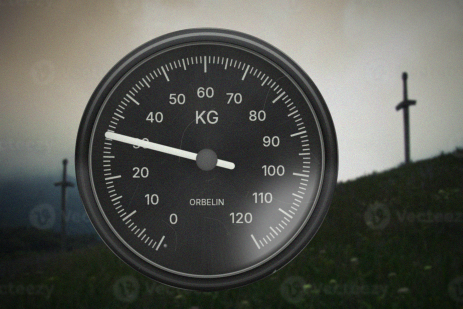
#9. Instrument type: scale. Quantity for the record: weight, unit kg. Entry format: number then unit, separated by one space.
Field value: 30 kg
